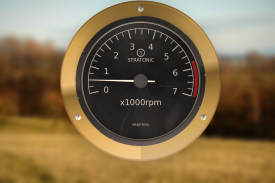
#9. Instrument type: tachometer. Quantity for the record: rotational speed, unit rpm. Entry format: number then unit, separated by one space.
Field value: 500 rpm
